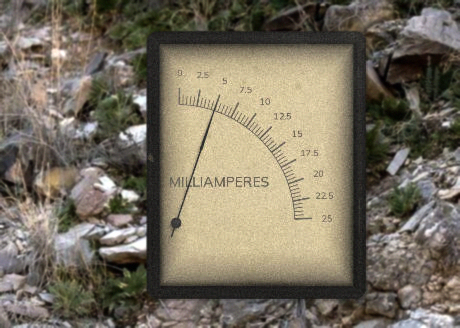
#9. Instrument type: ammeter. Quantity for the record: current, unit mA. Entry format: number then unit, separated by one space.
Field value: 5 mA
